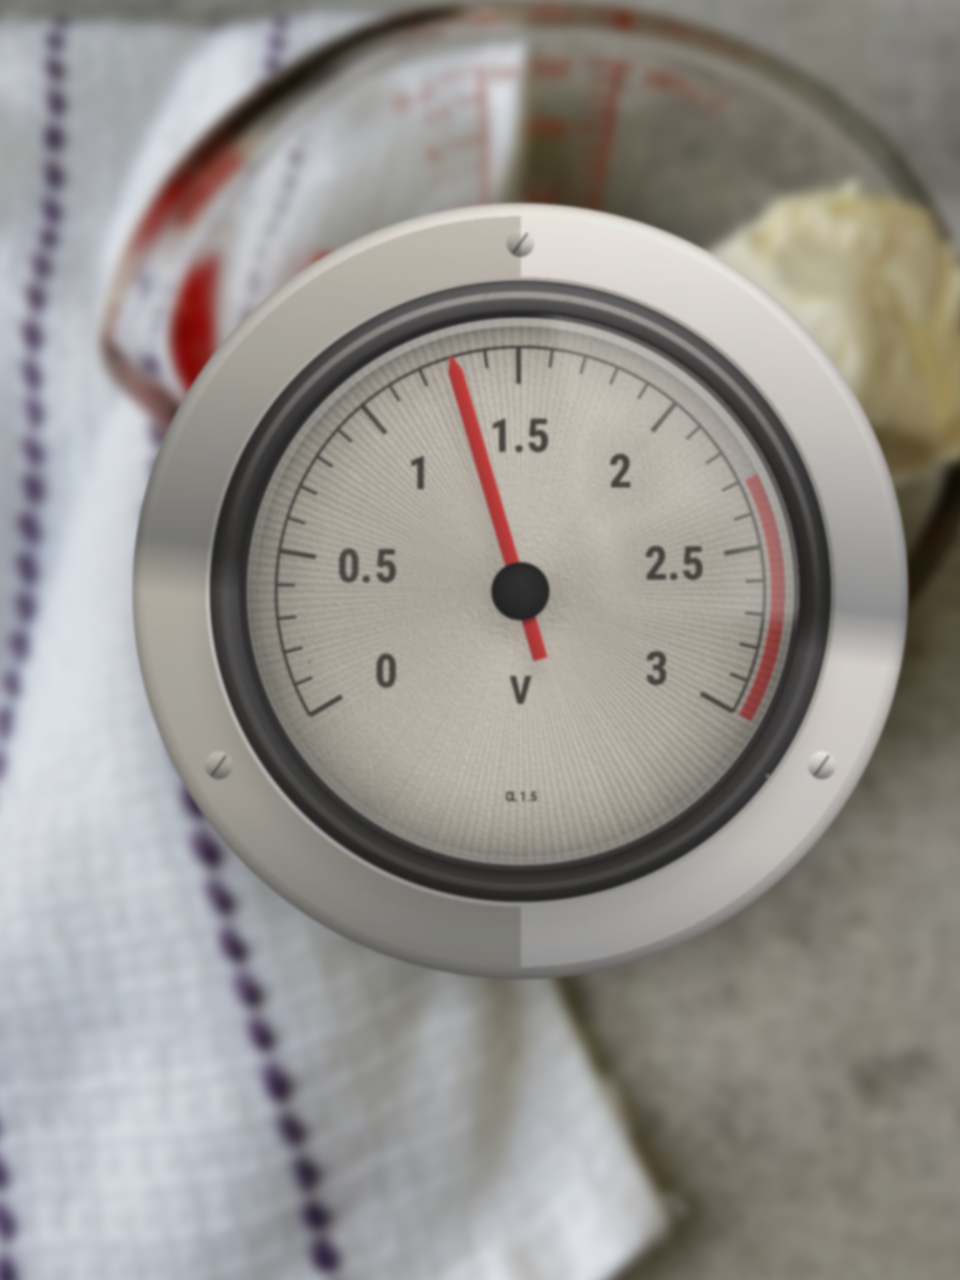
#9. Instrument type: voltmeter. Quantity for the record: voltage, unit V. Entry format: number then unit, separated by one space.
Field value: 1.3 V
